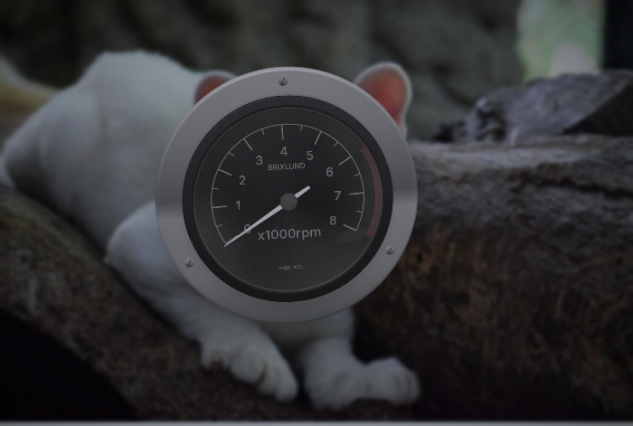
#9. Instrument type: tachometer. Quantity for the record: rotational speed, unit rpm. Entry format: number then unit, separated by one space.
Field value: 0 rpm
